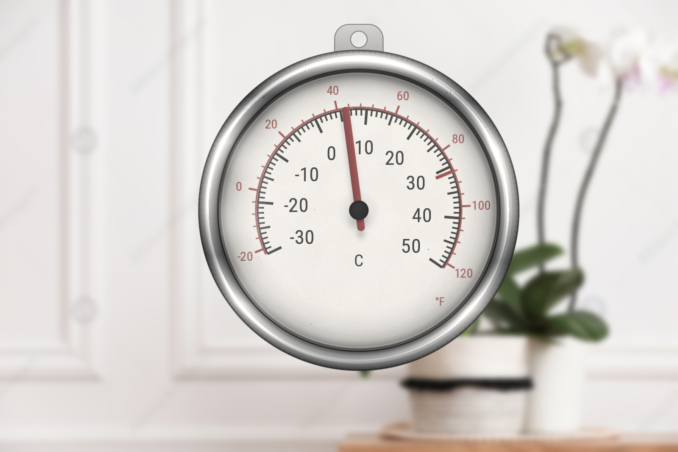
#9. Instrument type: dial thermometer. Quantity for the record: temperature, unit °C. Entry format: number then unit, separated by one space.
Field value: 6 °C
